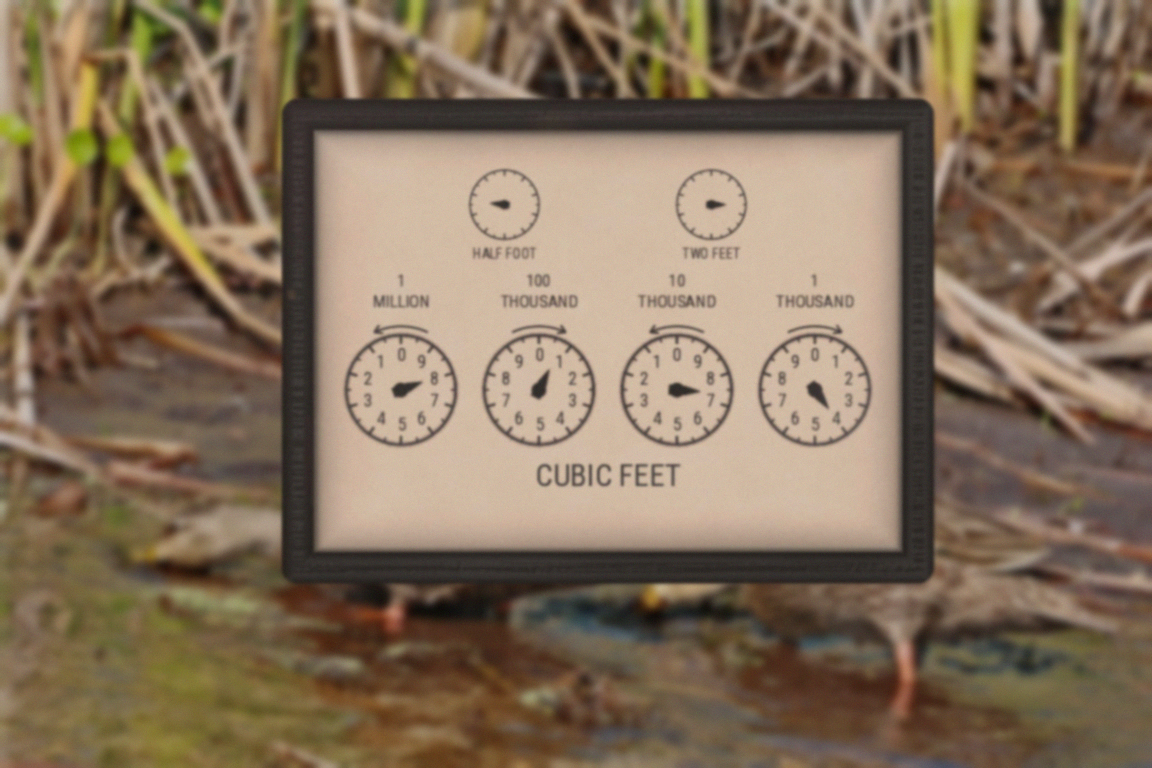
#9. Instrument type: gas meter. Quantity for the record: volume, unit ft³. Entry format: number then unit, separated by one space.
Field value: 807400 ft³
